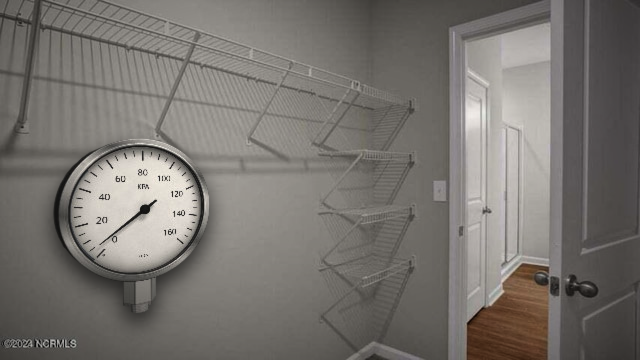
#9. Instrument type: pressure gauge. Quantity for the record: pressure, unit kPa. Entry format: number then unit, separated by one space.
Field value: 5 kPa
